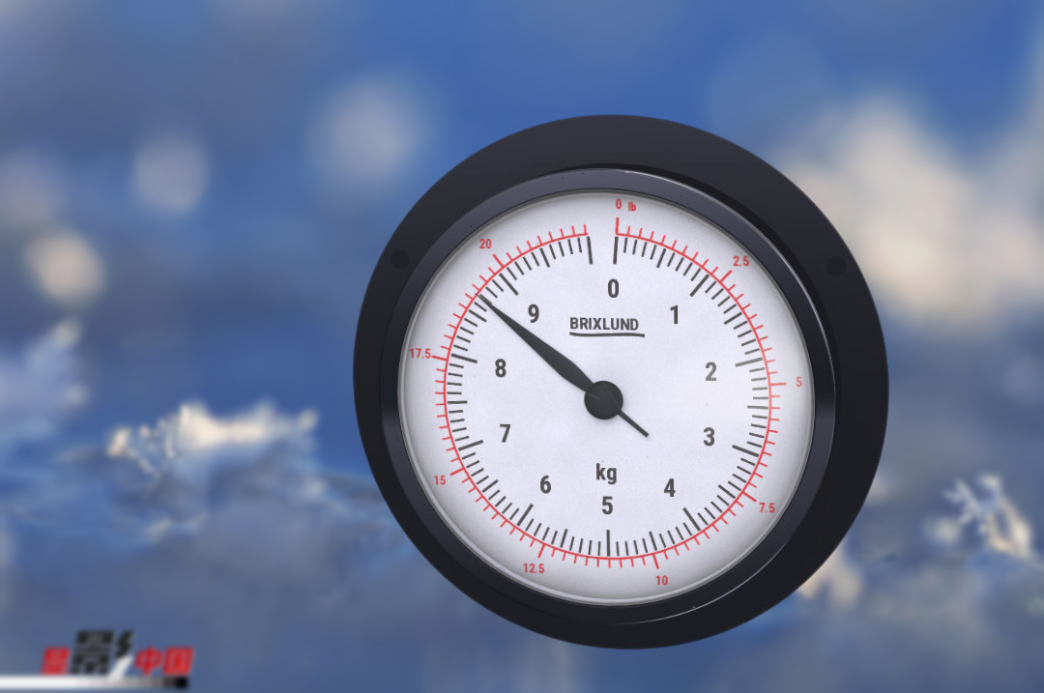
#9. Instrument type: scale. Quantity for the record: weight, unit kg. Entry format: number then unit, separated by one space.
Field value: 8.7 kg
